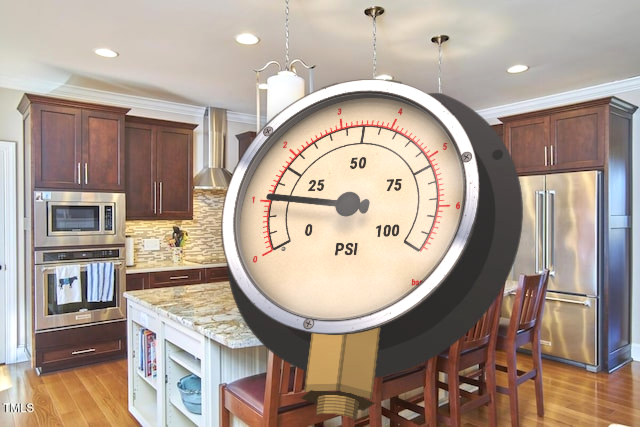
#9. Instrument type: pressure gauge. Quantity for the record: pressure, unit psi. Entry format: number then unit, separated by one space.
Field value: 15 psi
